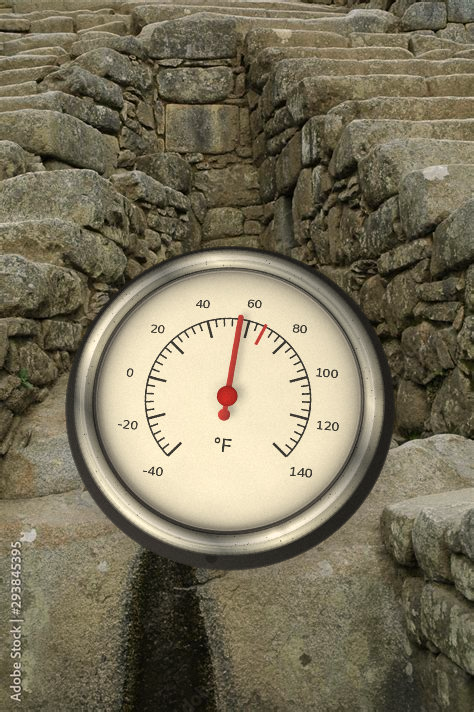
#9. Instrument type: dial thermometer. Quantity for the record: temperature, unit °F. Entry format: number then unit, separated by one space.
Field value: 56 °F
